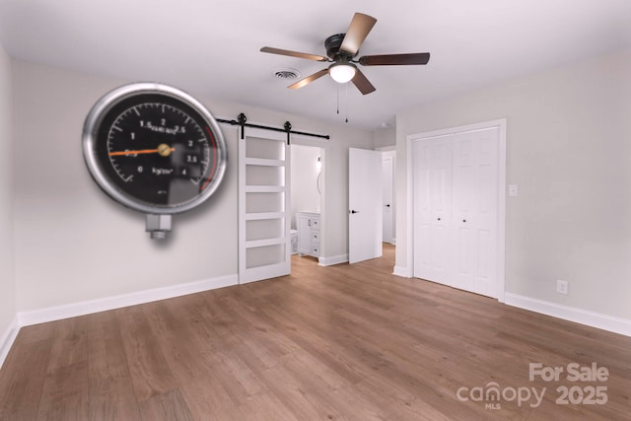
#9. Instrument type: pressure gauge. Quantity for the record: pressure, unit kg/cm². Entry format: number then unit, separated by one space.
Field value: 0.5 kg/cm²
